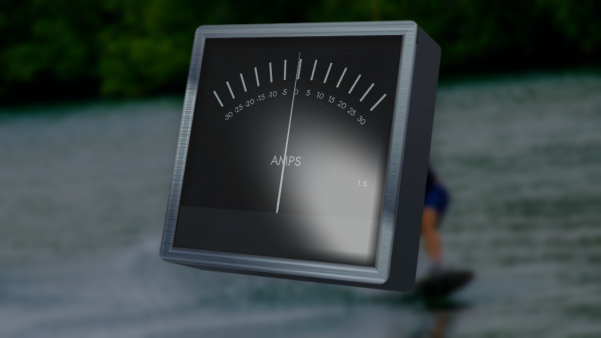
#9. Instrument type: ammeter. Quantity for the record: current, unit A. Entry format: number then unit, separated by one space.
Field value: 0 A
